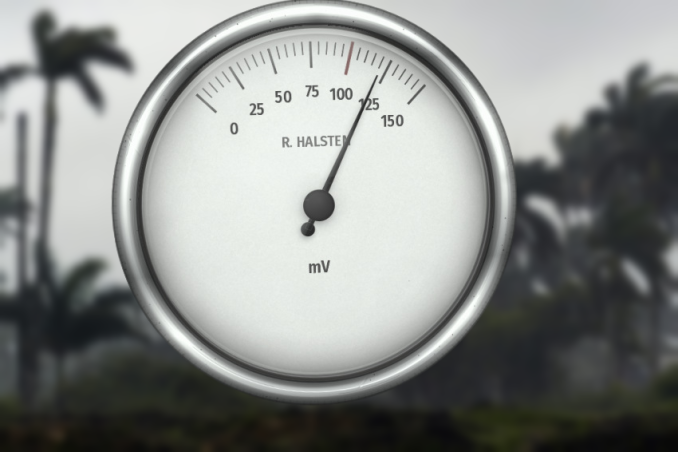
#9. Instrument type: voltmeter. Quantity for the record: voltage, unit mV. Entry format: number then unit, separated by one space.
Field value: 120 mV
